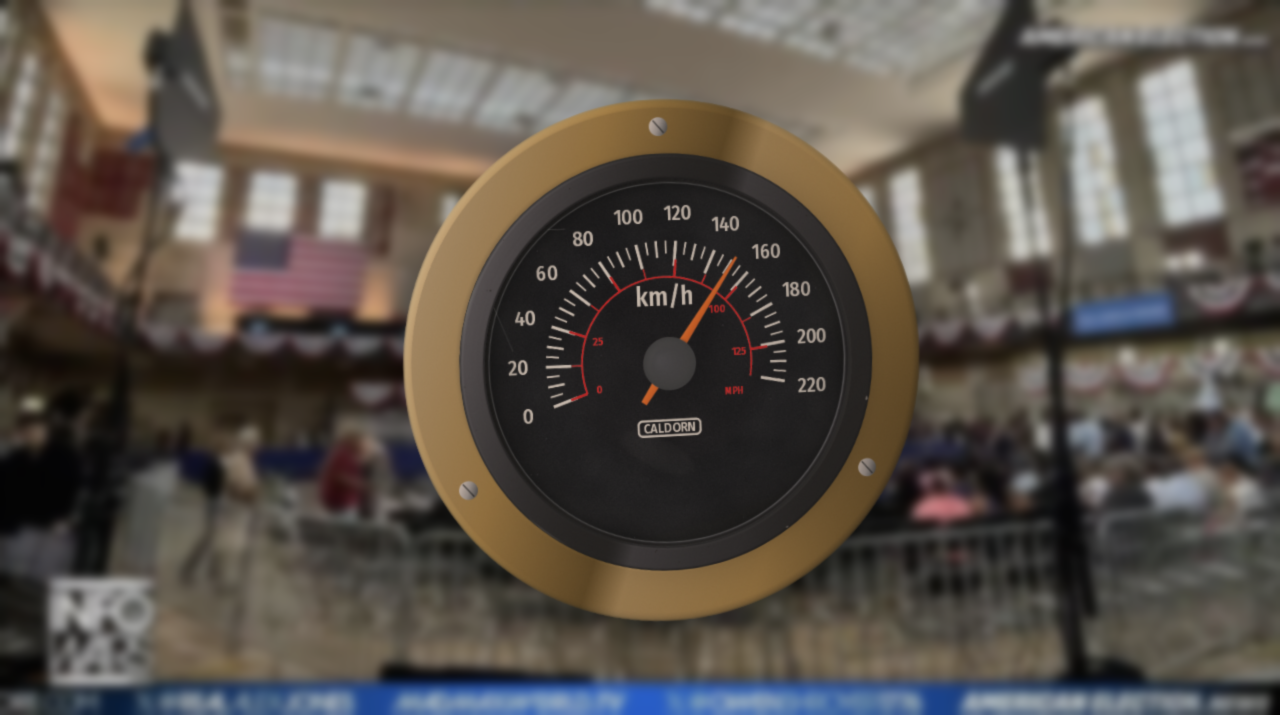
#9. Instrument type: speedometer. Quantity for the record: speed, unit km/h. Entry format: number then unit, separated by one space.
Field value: 150 km/h
